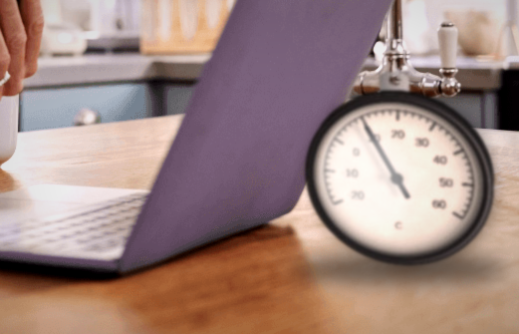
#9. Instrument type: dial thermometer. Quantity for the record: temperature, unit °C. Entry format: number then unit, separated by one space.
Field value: 10 °C
